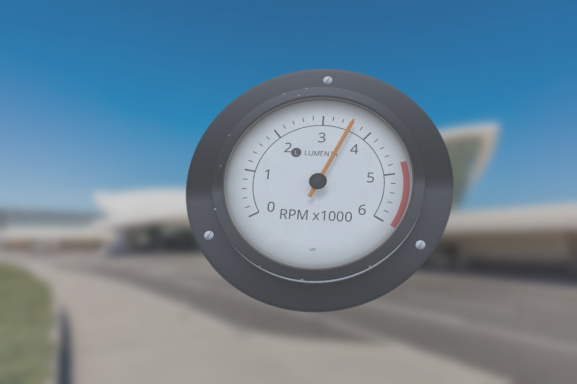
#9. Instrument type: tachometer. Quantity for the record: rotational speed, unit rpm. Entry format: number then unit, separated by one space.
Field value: 3600 rpm
